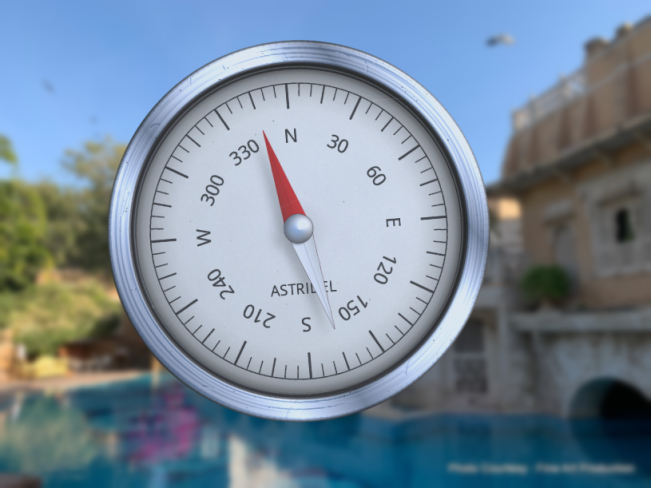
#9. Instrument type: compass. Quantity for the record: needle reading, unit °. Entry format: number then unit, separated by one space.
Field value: 345 °
